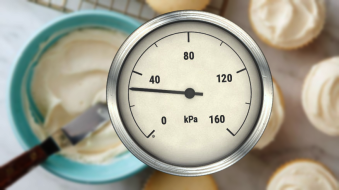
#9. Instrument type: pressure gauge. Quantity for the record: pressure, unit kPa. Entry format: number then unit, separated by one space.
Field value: 30 kPa
